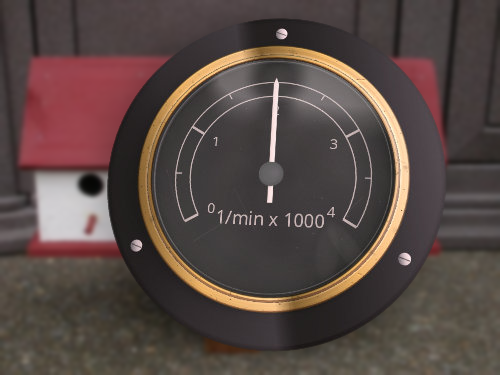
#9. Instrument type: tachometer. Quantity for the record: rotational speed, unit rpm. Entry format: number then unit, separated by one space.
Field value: 2000 rpm
